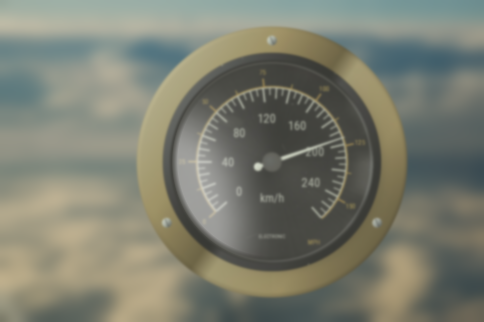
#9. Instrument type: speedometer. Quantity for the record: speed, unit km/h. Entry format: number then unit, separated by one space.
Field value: 195 km/h
